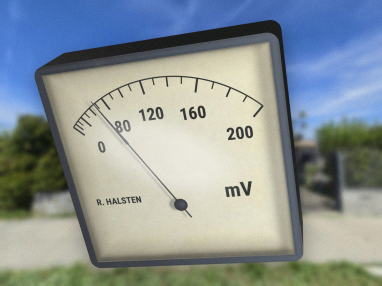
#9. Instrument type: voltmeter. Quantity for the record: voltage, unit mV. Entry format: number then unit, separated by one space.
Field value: 70 mV
